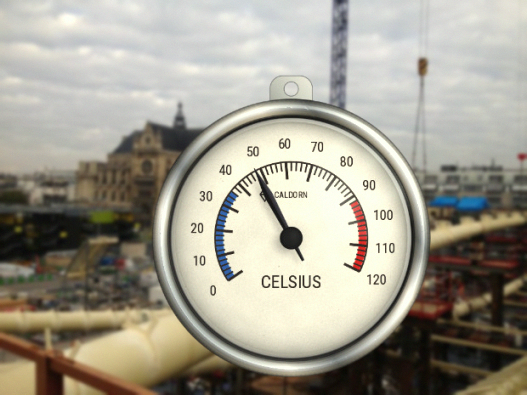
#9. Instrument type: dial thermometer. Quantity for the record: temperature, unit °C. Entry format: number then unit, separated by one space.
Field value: 48 °C
